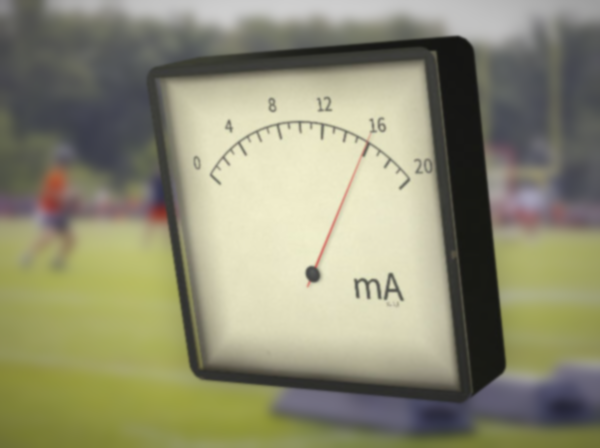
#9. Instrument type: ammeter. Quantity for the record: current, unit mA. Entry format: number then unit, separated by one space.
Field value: 16 mA
